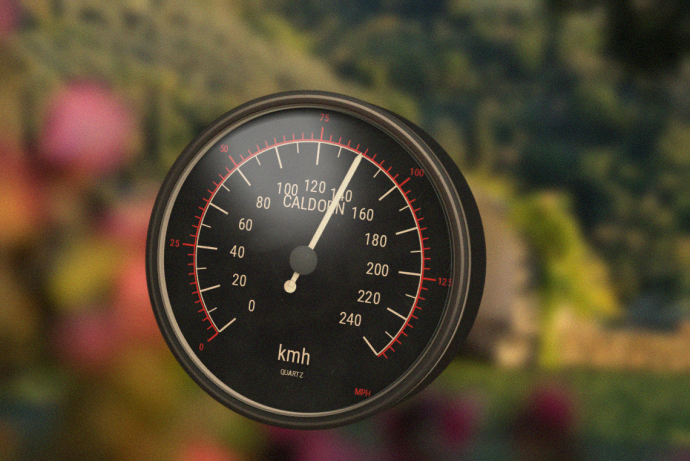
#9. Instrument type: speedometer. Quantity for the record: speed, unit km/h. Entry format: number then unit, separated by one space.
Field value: 140 km/h
